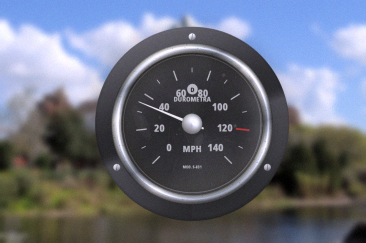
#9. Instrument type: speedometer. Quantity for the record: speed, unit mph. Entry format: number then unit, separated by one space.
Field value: 35 mph
